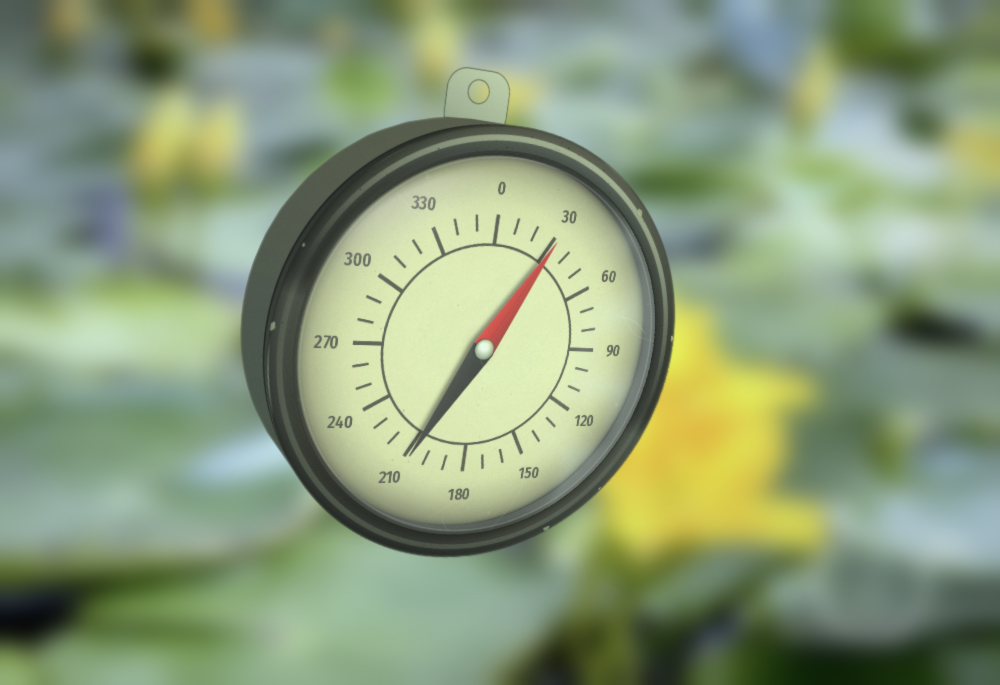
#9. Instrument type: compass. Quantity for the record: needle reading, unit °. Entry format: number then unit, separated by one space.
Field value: 30 °
